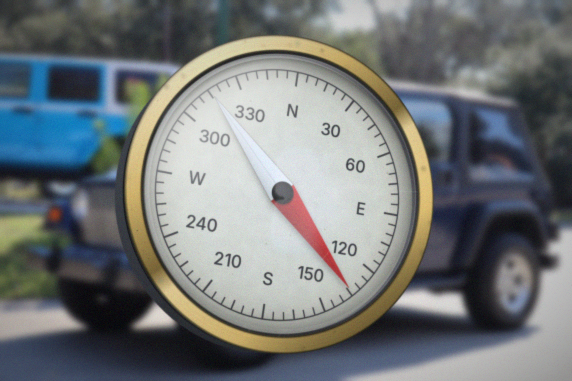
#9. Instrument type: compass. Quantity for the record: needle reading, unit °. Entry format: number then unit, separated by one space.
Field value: 135 °
